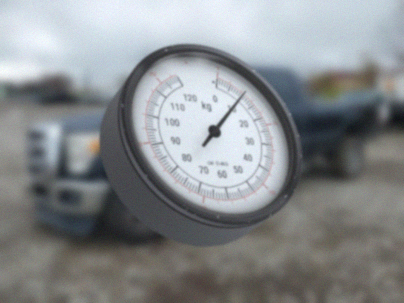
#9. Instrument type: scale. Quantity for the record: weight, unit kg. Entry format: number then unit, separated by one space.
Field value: 10 kg
